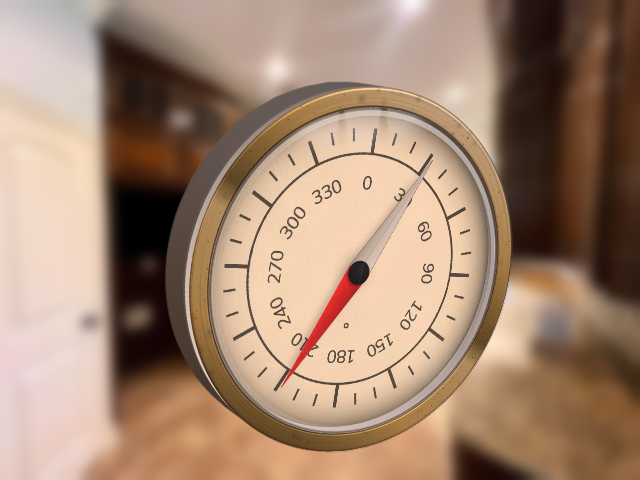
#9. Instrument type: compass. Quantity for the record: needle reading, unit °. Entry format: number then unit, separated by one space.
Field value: 210 °
